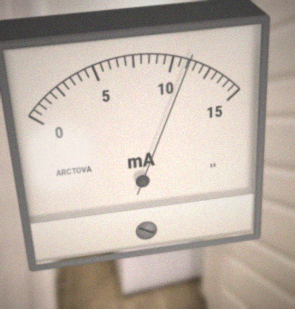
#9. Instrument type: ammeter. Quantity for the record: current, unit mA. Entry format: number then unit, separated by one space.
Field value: 11 mA
